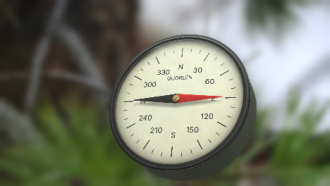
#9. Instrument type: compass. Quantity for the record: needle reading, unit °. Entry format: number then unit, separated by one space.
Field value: 90 °
